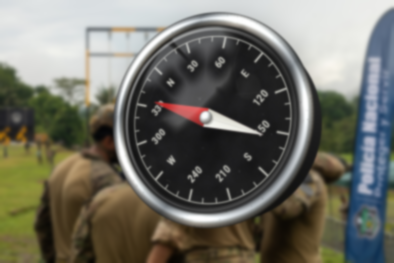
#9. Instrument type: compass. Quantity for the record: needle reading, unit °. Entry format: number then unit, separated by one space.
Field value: 335 °
